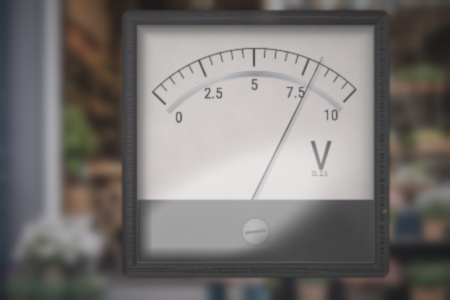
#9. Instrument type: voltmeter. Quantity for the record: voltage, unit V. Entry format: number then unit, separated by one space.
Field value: 8 V
